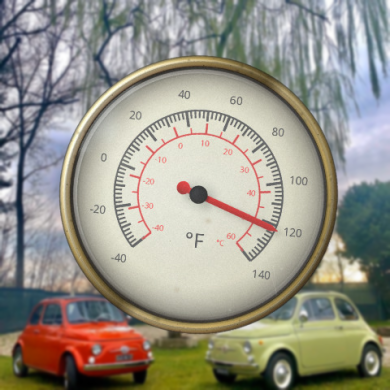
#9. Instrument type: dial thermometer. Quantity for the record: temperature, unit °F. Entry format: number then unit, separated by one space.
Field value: 122 °F
